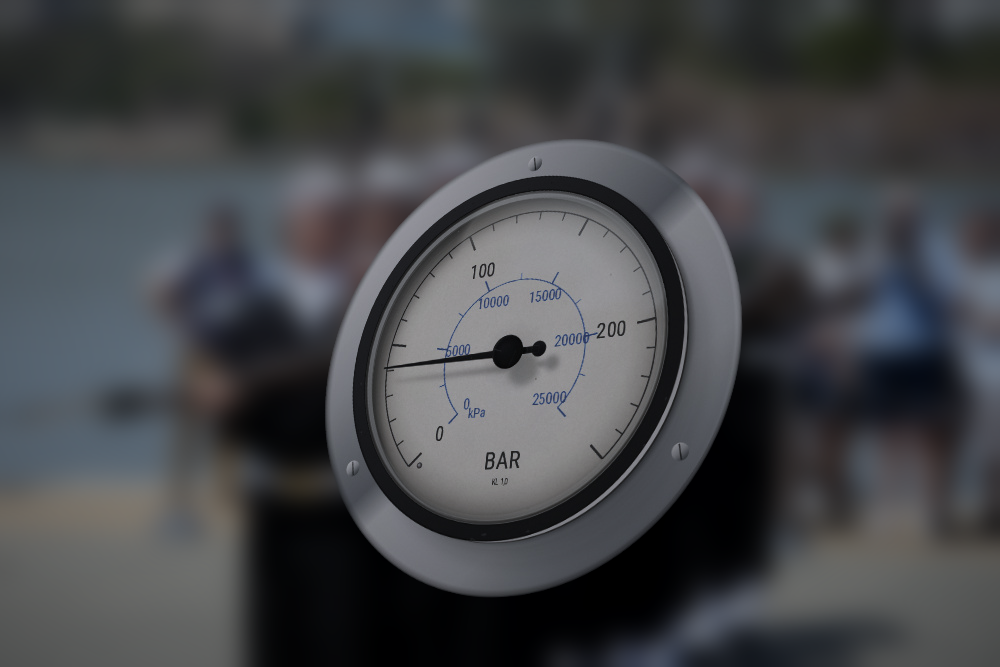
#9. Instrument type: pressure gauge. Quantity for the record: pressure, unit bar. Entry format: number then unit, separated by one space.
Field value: 40 bar
